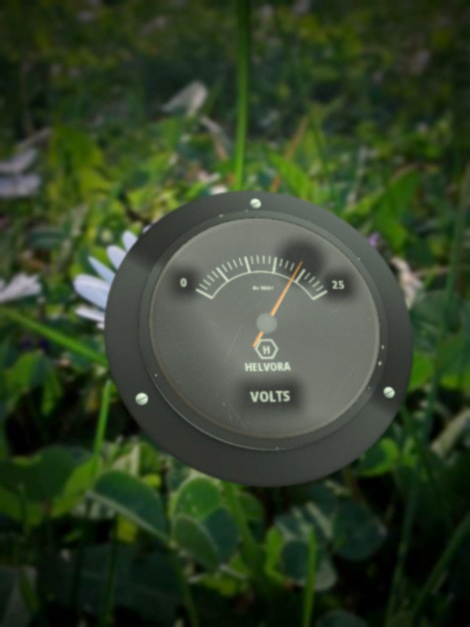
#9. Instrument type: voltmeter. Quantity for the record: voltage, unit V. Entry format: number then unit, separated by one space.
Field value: 19 V
